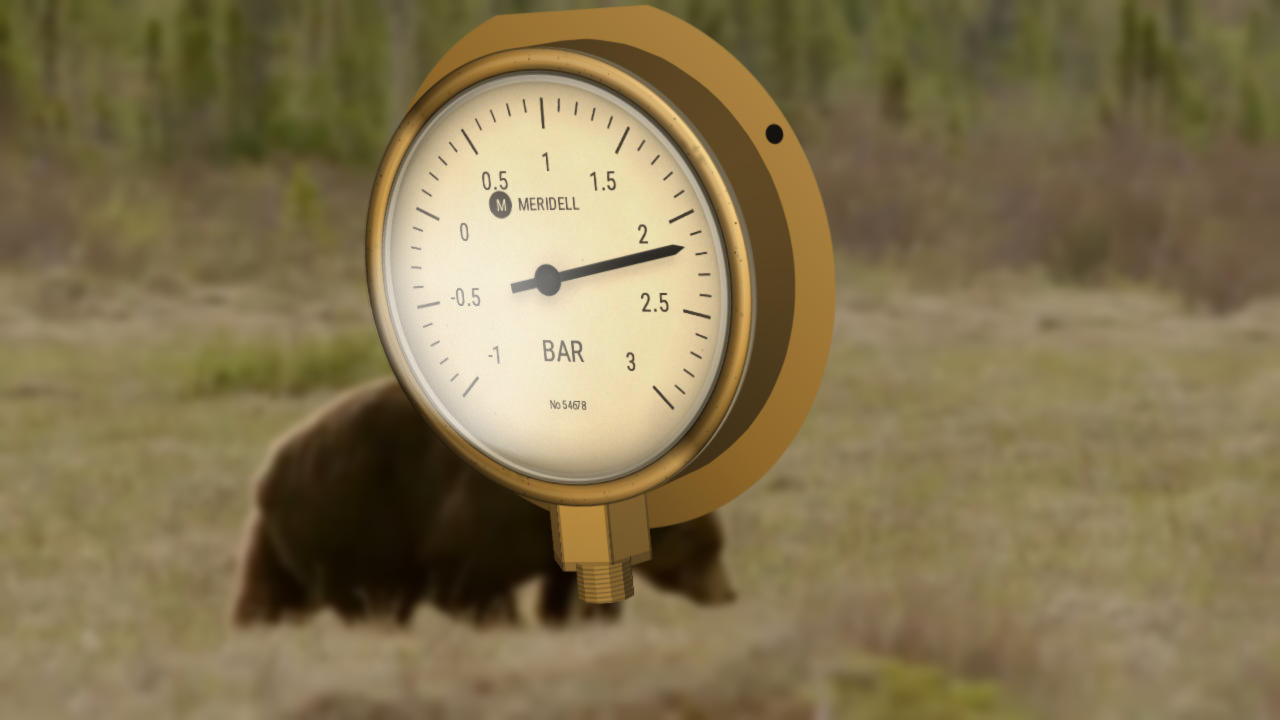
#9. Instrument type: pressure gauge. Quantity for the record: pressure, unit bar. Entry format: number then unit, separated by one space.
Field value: 2.15 bar
